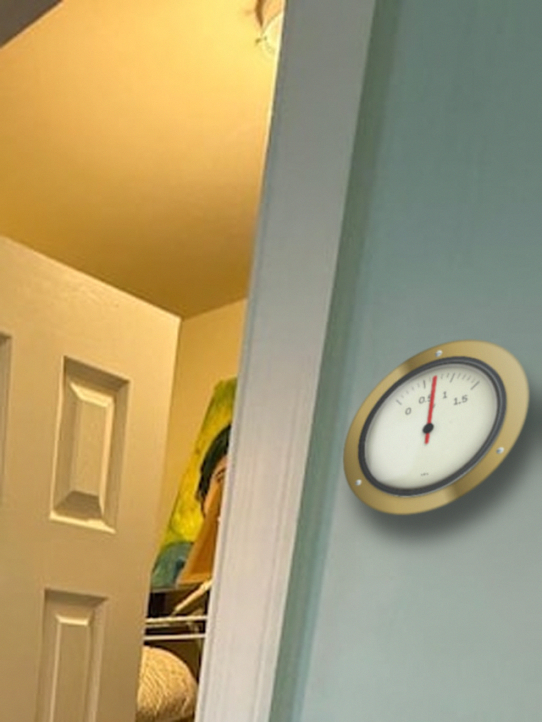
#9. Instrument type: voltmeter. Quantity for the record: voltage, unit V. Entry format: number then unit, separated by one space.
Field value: 0.7 V
